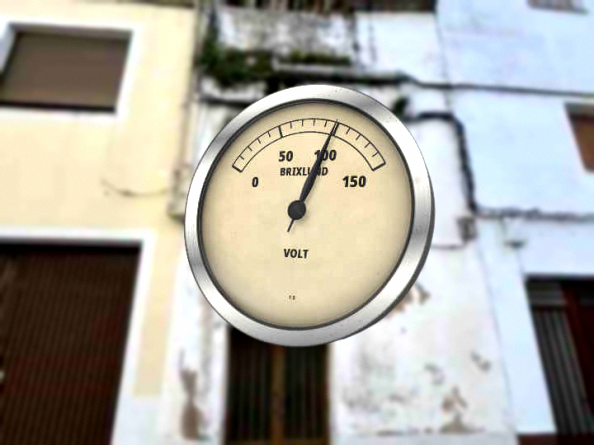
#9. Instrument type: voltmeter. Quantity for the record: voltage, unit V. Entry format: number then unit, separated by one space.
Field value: 100 V
